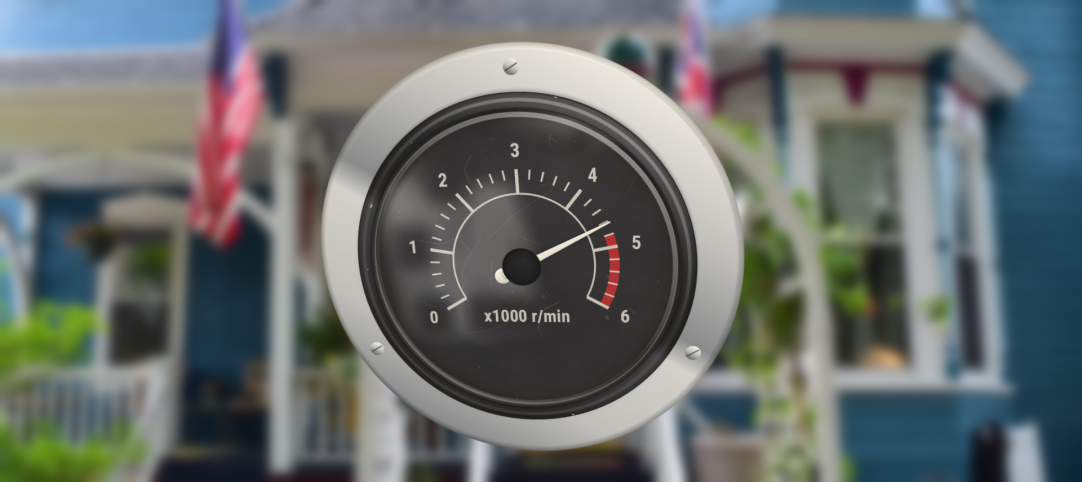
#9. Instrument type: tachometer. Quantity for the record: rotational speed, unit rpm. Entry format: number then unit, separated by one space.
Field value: 4600 rpm
